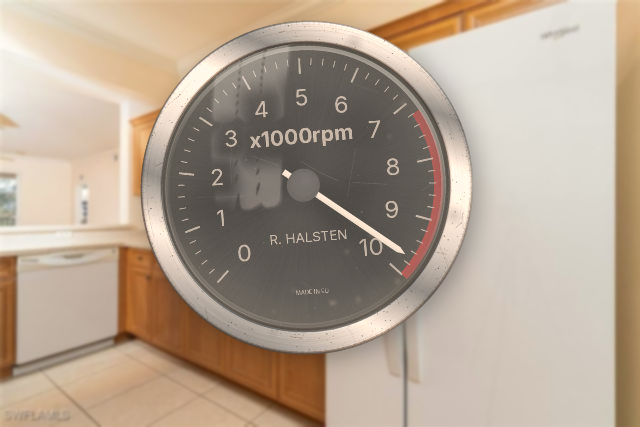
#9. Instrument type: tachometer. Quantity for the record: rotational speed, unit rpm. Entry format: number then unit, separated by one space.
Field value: 9700 rpm
